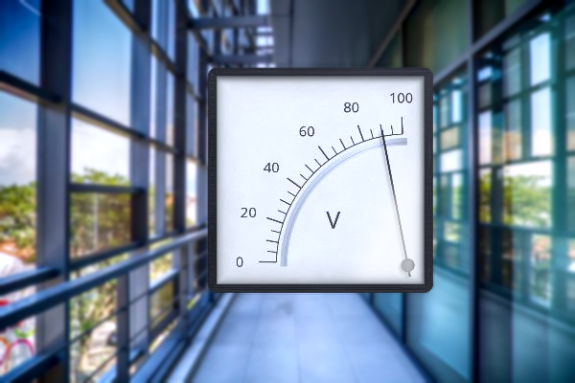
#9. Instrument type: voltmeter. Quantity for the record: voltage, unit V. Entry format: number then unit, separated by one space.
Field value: 90 V
